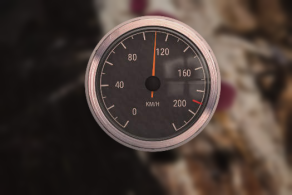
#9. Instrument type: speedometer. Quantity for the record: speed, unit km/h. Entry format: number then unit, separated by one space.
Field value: 110 km/h
